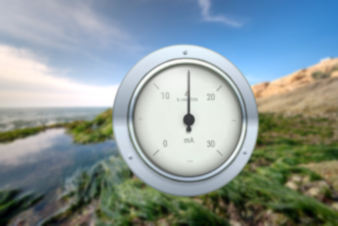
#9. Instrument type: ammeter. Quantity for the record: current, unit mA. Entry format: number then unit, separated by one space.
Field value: 15 mA
